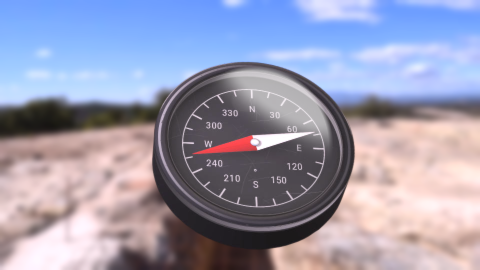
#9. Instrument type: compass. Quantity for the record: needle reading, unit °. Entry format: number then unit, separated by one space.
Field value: 255 °
